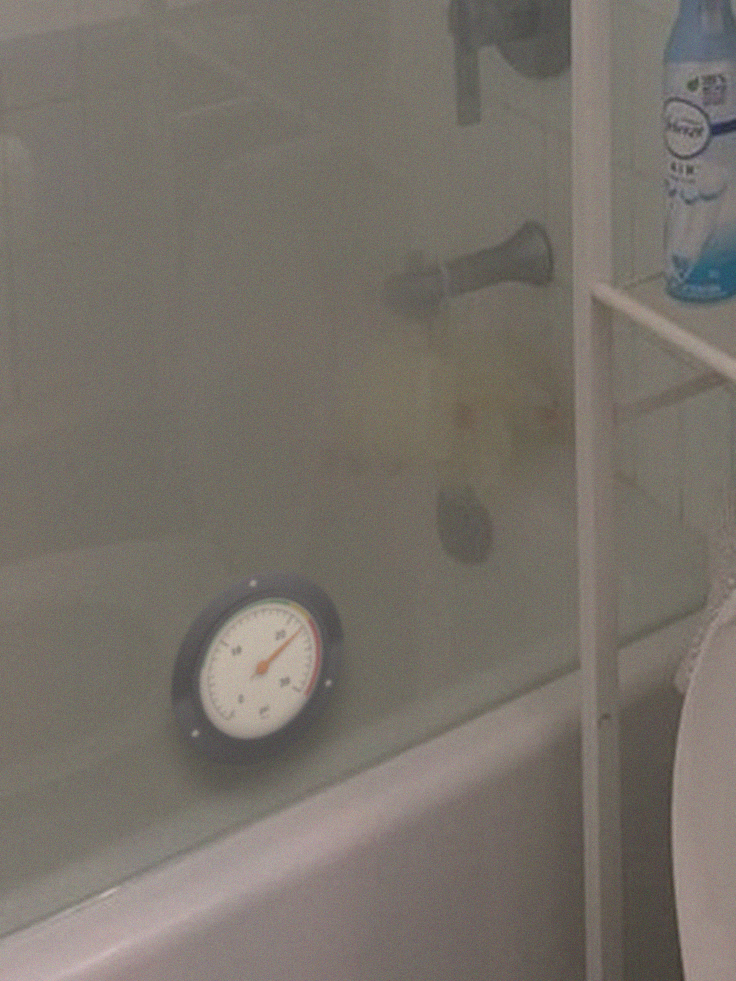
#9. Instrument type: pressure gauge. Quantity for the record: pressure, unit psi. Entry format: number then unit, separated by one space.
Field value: 22 psi
